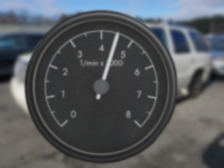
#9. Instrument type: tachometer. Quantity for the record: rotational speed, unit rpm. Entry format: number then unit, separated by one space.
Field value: 4500 rpm
